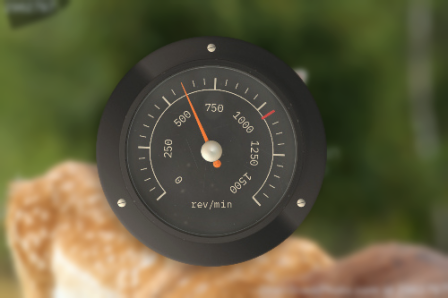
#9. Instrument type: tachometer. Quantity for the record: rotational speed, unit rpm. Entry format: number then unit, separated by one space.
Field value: 600 rpm
